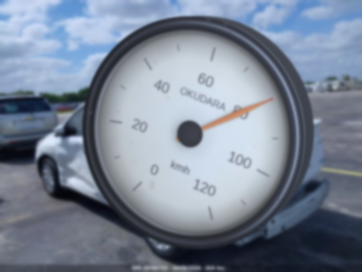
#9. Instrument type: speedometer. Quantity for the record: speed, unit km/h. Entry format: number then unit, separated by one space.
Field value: 80 km/h
